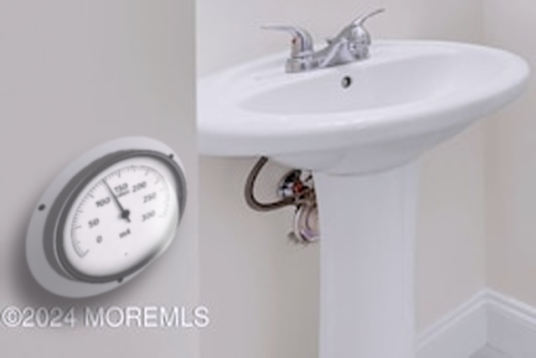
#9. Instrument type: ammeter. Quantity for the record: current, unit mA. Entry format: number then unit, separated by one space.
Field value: 125 mA
